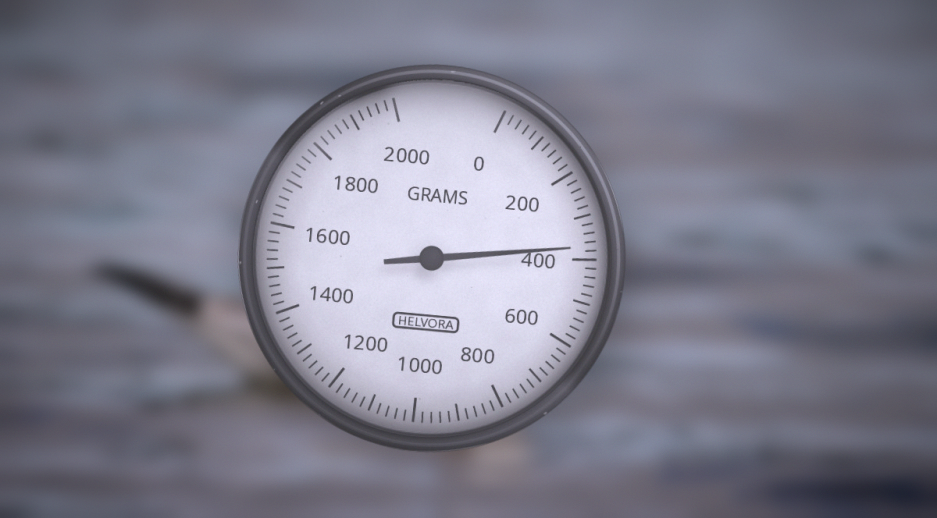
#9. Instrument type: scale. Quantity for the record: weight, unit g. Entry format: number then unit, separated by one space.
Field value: 370 g
